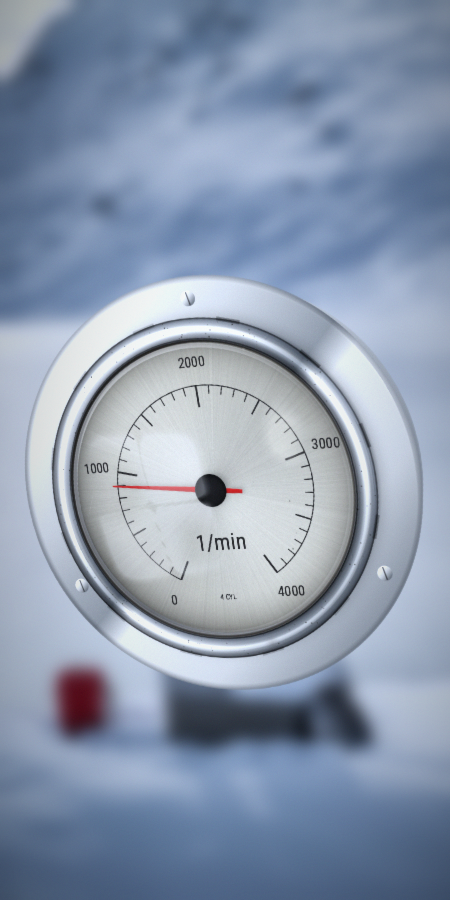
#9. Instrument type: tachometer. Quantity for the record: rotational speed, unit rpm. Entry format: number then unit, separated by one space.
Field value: 900 rpm
